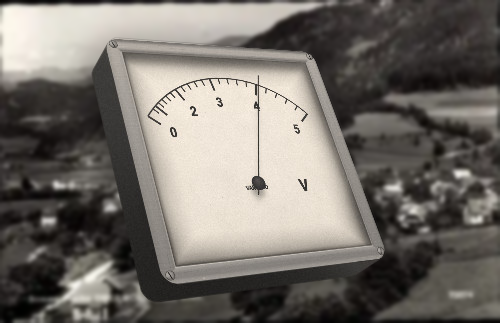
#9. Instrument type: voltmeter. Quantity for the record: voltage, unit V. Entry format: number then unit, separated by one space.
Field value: 4 V
